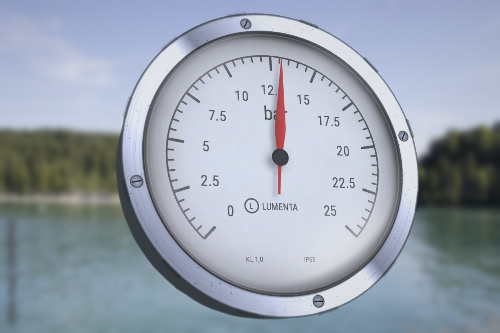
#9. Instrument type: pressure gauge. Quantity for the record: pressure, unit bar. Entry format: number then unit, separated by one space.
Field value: 13 bar
